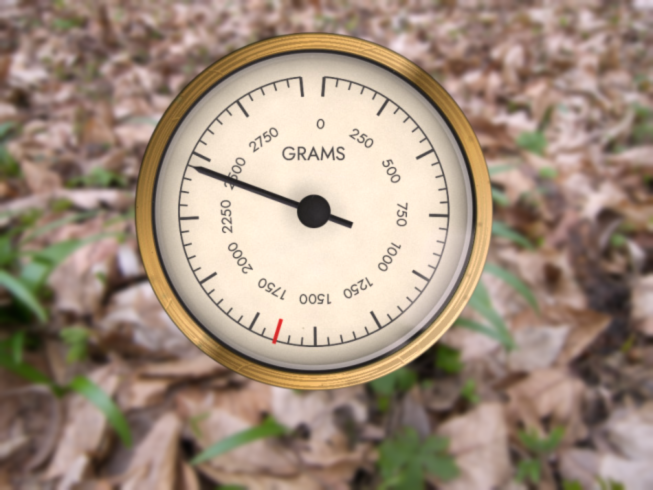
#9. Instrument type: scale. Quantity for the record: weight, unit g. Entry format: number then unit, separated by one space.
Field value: 2450 g
